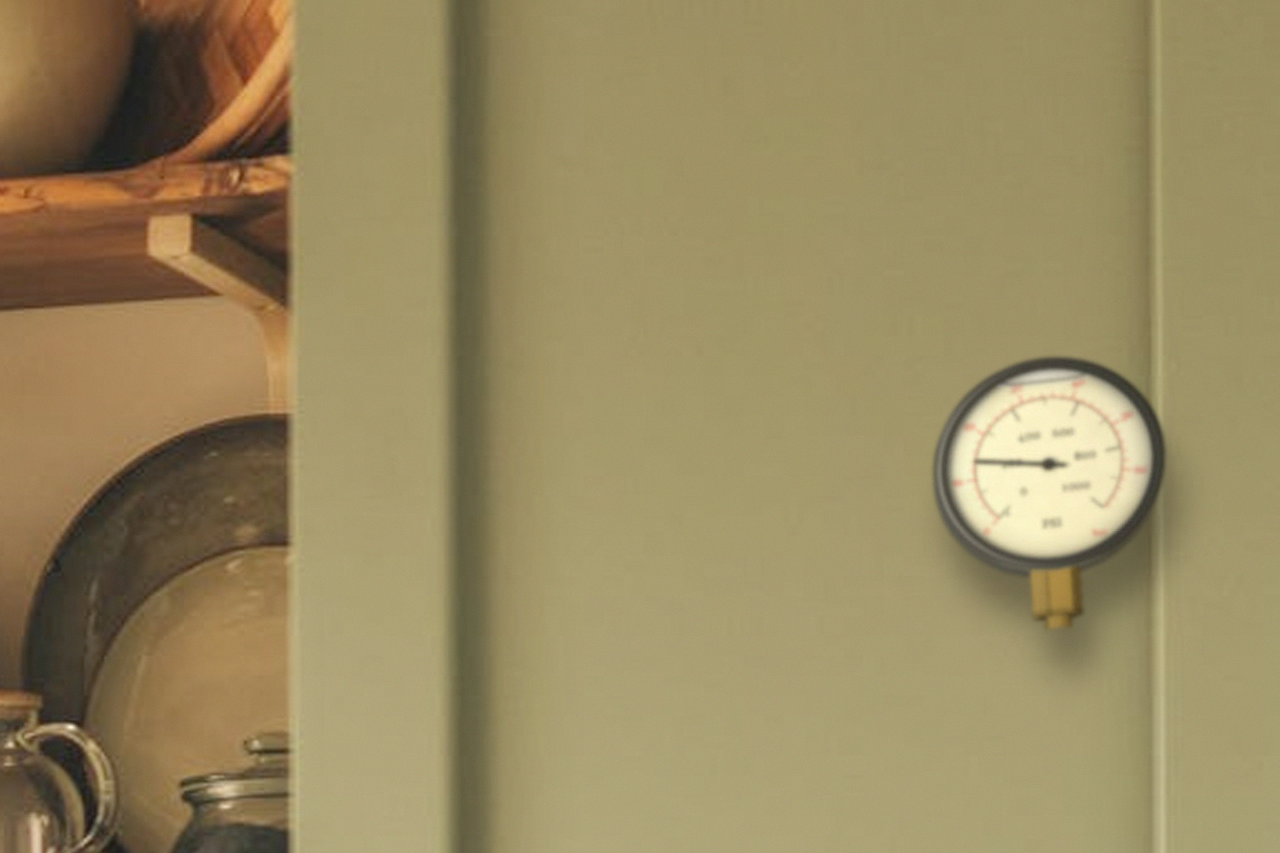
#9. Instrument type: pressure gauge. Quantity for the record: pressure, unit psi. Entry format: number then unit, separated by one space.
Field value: 200 psi
